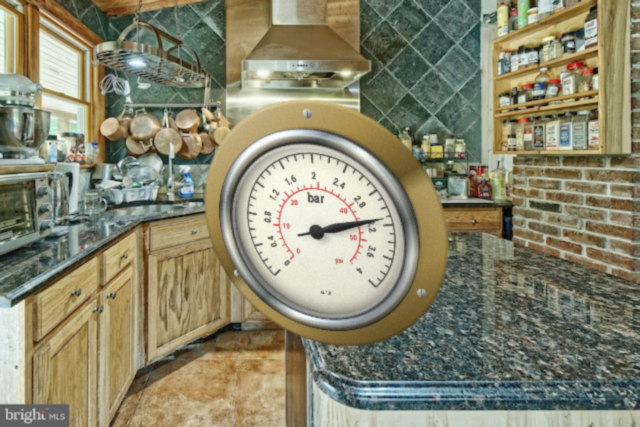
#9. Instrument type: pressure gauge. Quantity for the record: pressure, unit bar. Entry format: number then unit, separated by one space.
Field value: 3.1 bar
